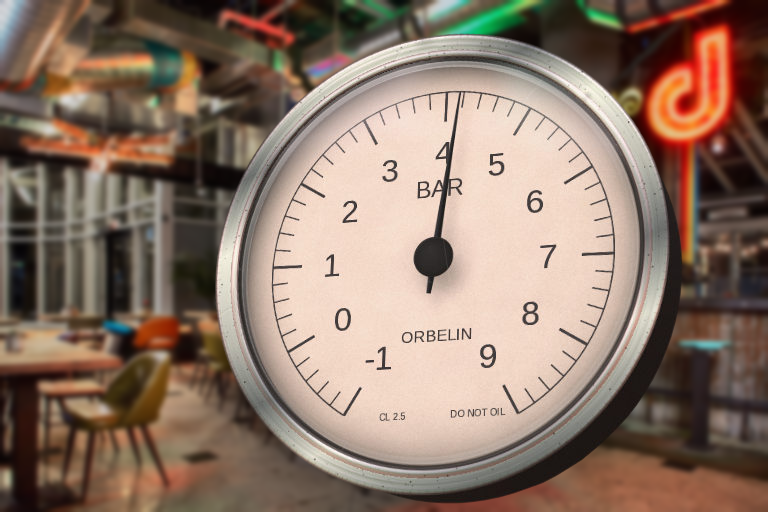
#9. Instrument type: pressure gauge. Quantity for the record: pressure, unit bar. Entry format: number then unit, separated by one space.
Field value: 4.2 bar
